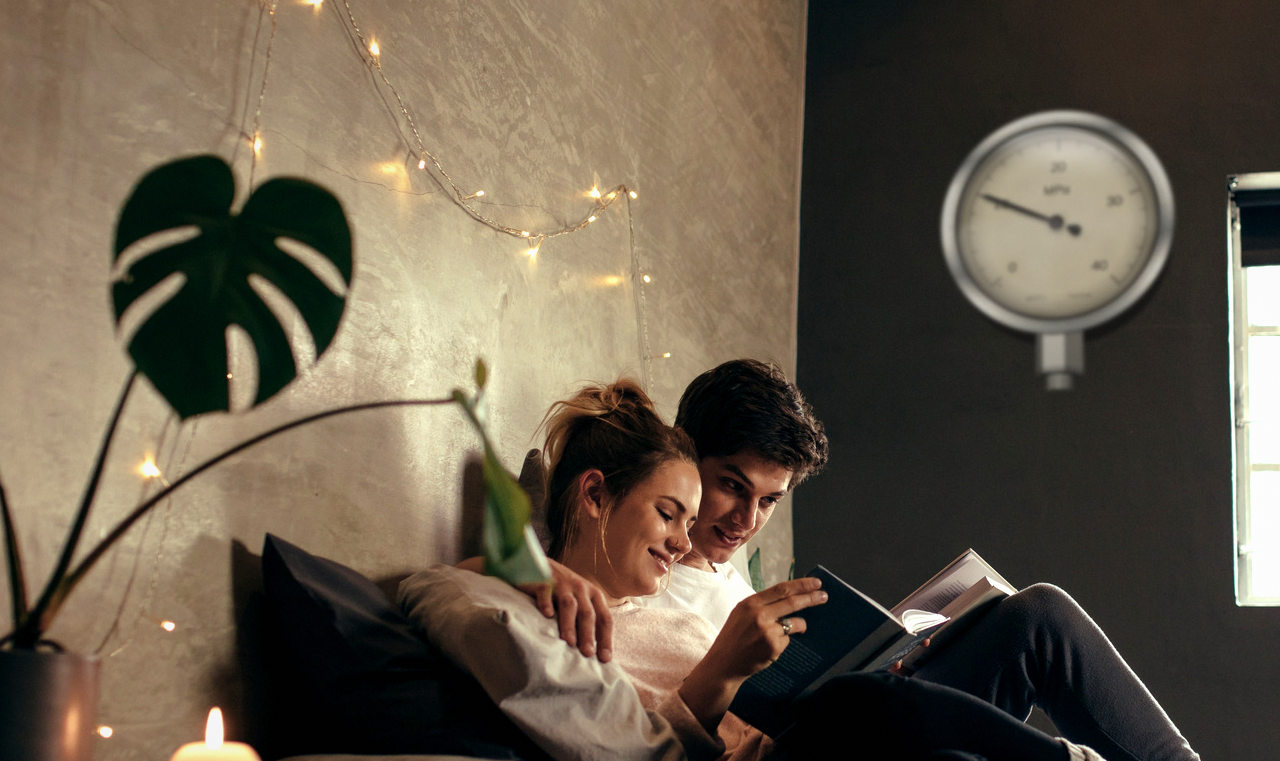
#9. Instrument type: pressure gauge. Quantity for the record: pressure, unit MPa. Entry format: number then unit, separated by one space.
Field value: 10 MPa
